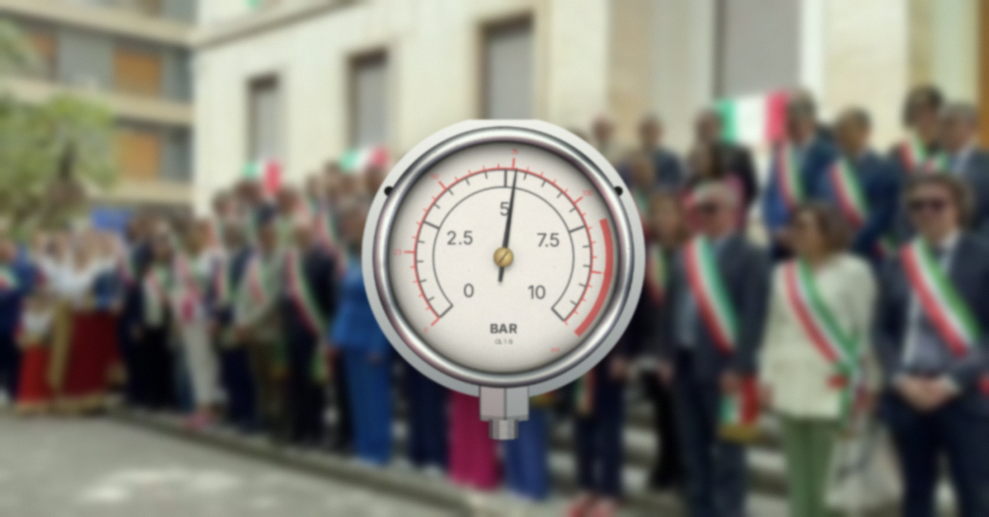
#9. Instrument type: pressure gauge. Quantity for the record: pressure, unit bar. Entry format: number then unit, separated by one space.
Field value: 5.25 bar
